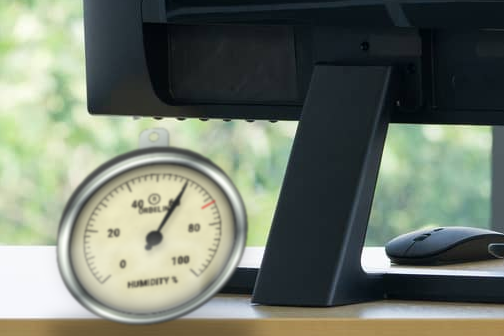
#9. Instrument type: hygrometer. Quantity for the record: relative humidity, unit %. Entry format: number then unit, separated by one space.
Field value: 60 %
